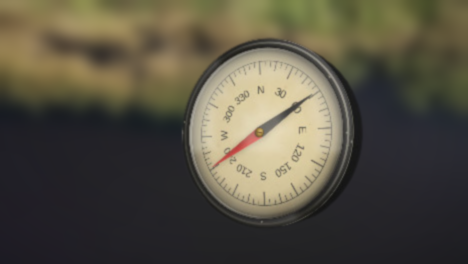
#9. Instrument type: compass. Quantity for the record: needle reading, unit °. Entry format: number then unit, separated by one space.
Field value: 240 °
